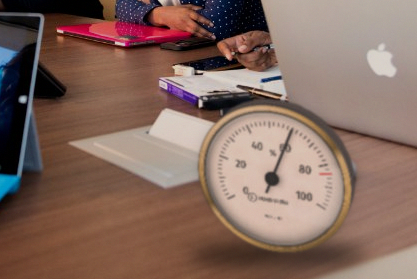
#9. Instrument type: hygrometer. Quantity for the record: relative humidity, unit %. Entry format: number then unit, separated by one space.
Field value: 60 %
